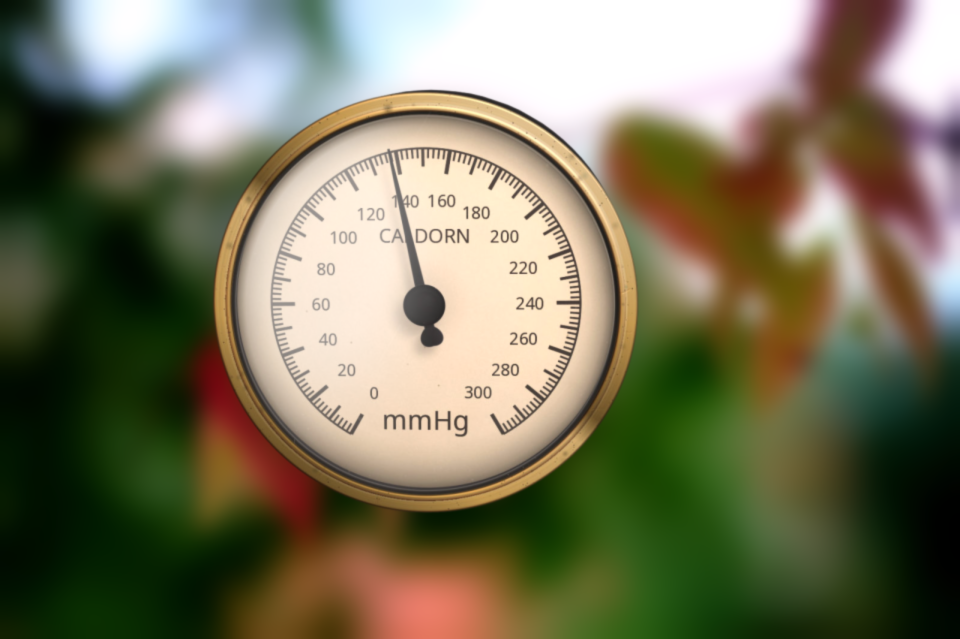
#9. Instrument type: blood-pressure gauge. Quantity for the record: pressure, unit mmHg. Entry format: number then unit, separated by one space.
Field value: 138 mmHg
